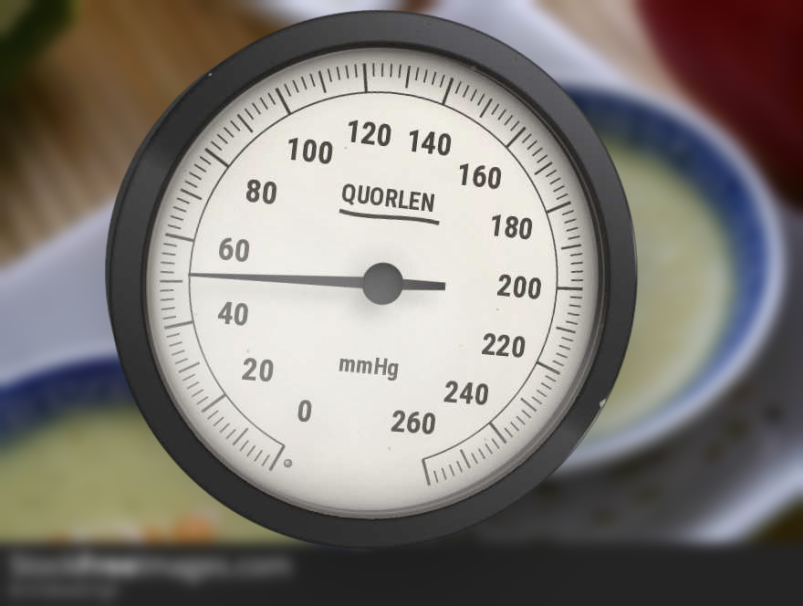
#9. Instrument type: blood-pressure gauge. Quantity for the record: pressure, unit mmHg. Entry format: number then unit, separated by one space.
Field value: 52 mmHg
